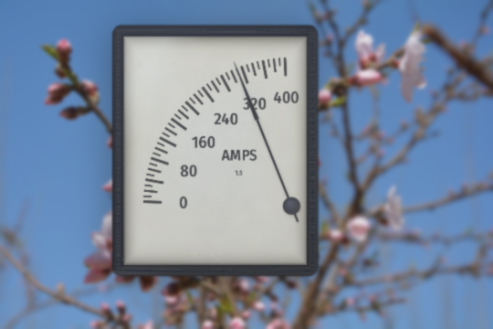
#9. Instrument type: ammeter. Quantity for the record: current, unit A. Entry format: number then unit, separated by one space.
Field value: 310 A
